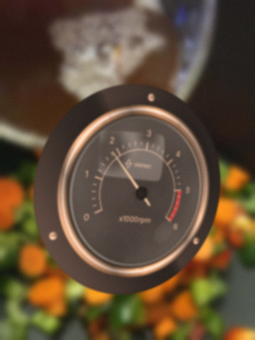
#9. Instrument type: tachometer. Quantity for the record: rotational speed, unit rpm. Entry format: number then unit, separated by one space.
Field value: 1800 rpm
